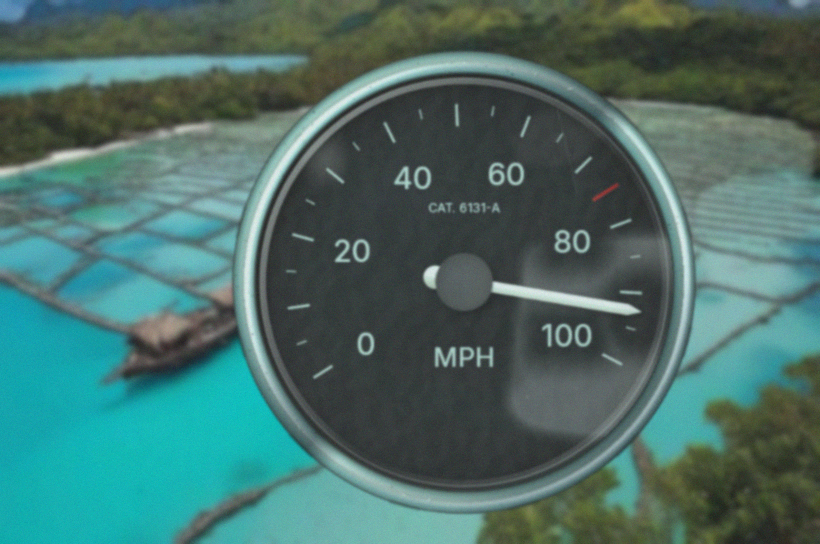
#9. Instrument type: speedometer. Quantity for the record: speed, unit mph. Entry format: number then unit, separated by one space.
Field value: 92.5 mph
